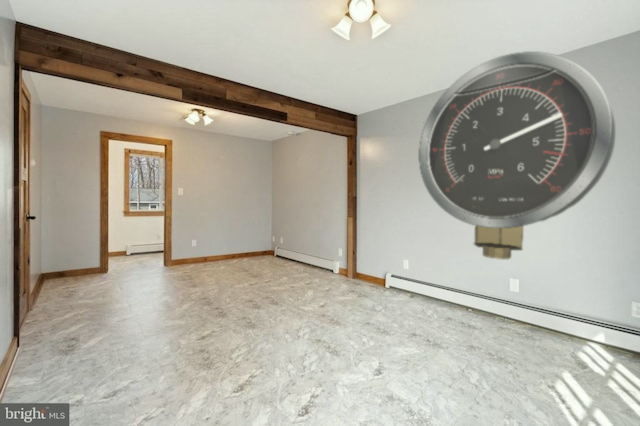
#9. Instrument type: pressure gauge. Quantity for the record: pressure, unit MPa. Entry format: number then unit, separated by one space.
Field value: 4.5 MPa
